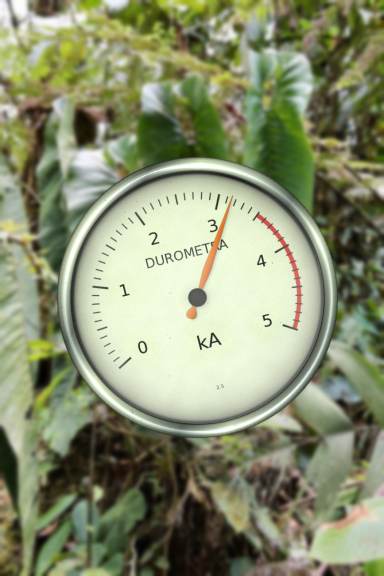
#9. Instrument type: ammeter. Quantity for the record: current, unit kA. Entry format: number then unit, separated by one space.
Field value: 3.15 kA
